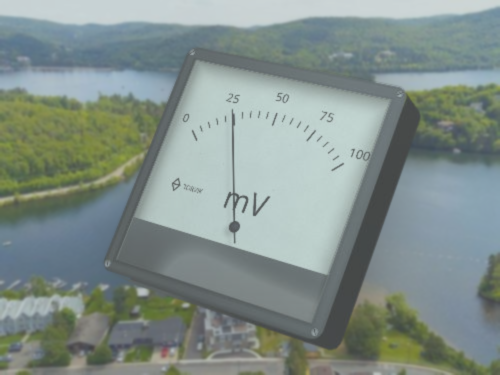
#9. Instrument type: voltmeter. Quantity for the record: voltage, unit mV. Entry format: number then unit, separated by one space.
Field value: 25 mV
